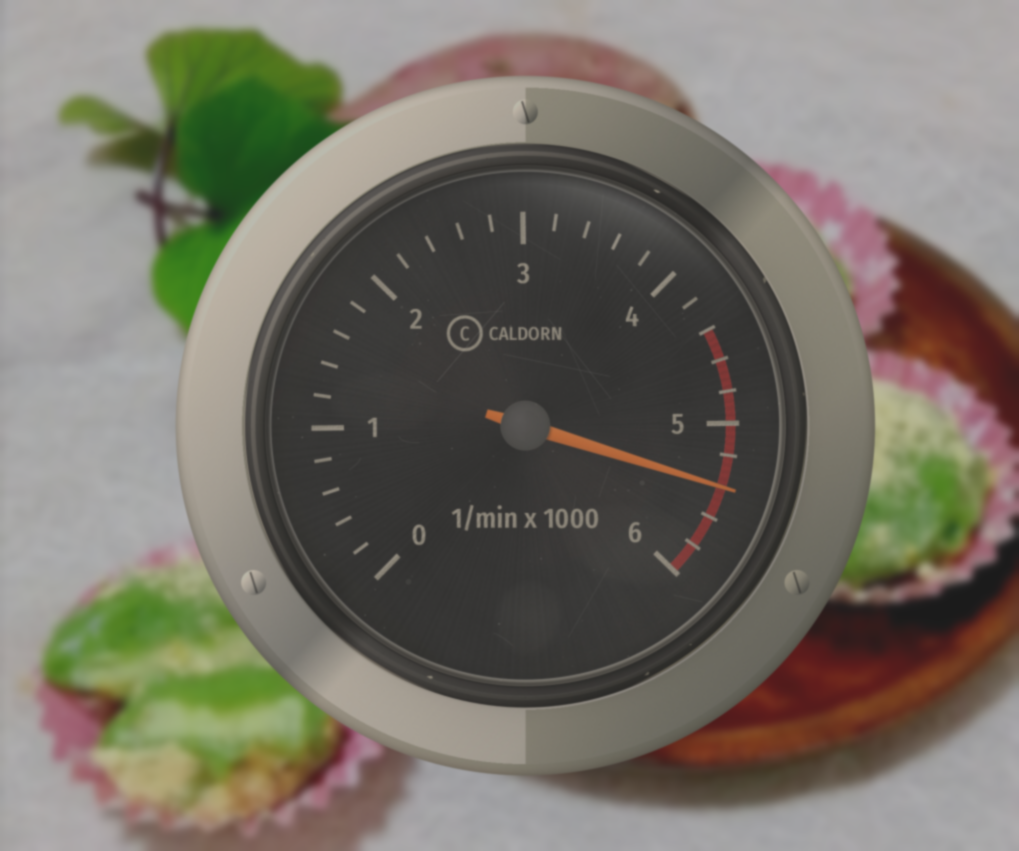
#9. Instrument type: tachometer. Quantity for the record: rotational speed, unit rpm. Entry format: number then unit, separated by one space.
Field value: 5400 rpm
